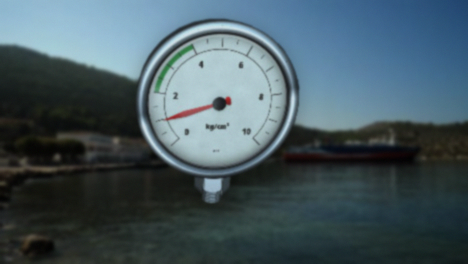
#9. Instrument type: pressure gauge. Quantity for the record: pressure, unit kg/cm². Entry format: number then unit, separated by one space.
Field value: 1 kg/cm²
